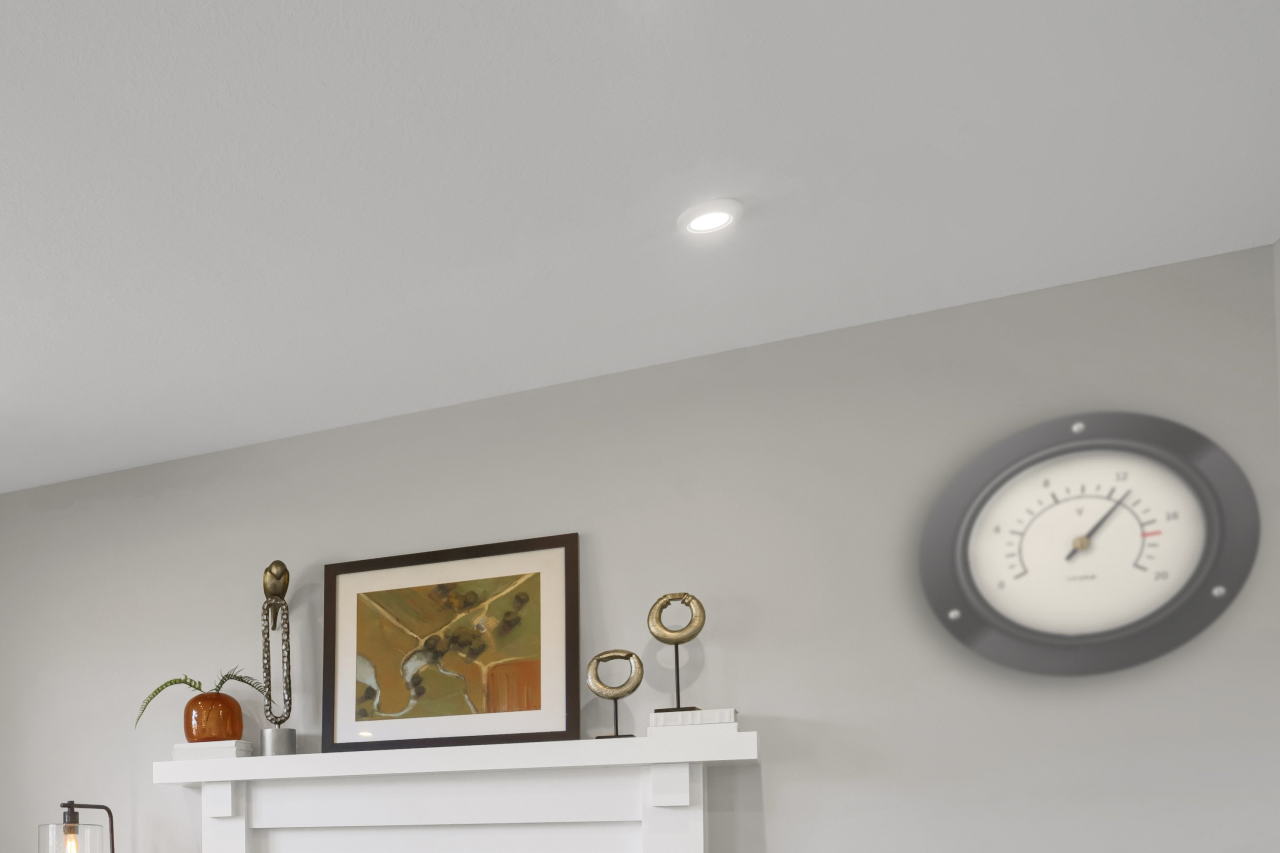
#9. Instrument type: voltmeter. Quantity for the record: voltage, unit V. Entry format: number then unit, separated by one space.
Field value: 13 V
